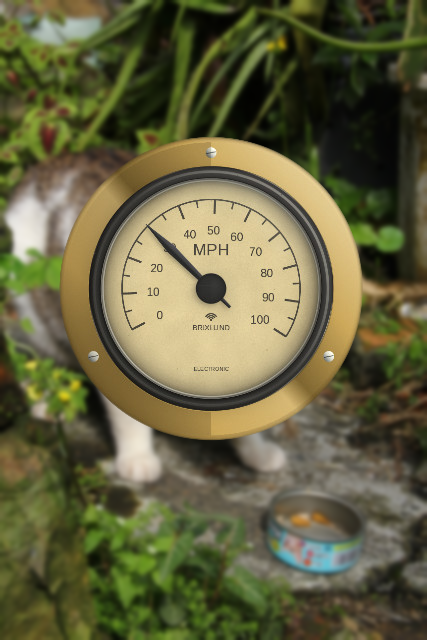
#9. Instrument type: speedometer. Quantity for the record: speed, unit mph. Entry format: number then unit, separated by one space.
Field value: 30 mph
